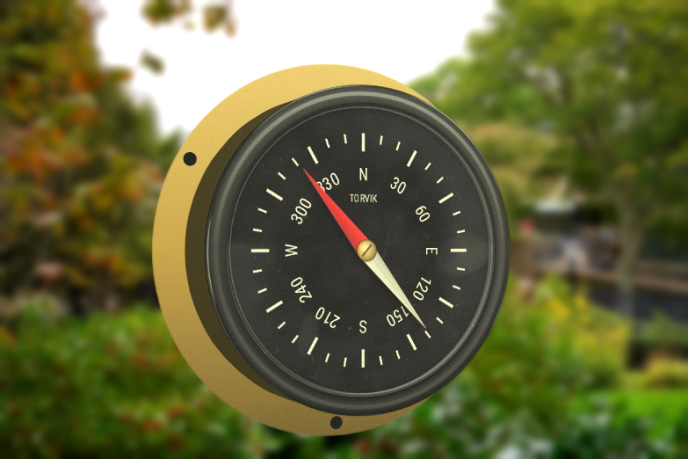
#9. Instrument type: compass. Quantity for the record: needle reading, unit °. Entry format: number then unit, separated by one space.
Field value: 320 °
